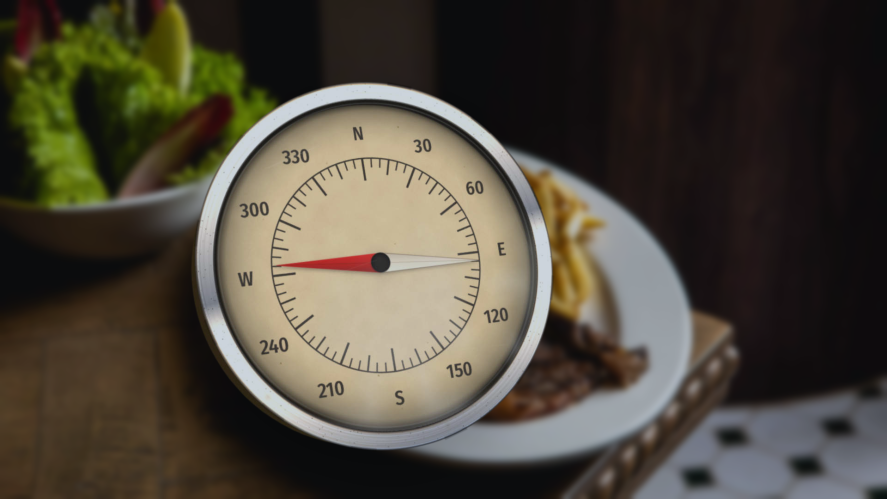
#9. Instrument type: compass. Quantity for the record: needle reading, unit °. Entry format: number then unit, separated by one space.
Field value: 275 °
